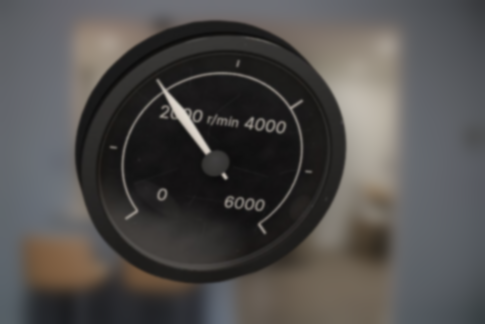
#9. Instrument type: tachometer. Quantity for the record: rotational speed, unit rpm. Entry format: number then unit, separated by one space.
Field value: 2000 rpm
